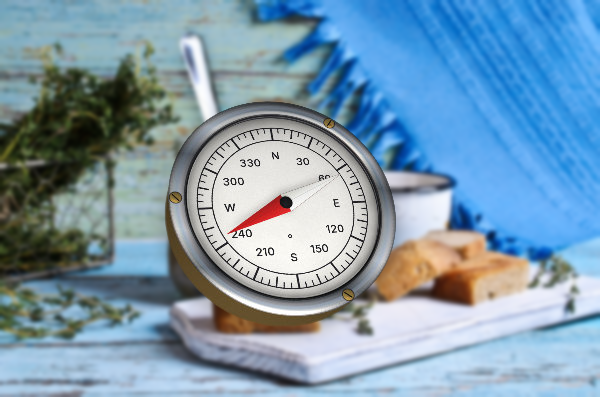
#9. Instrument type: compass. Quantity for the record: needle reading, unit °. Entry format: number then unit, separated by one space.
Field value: 245 °
